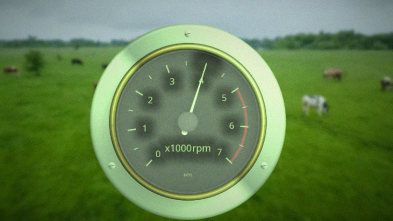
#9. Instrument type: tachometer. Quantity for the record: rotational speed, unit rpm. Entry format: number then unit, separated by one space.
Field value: 4000 rpm
